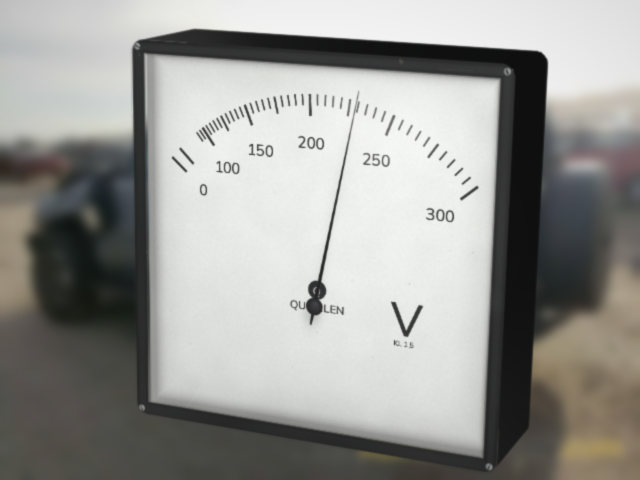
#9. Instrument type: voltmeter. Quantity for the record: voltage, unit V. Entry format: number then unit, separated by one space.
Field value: 230 V
